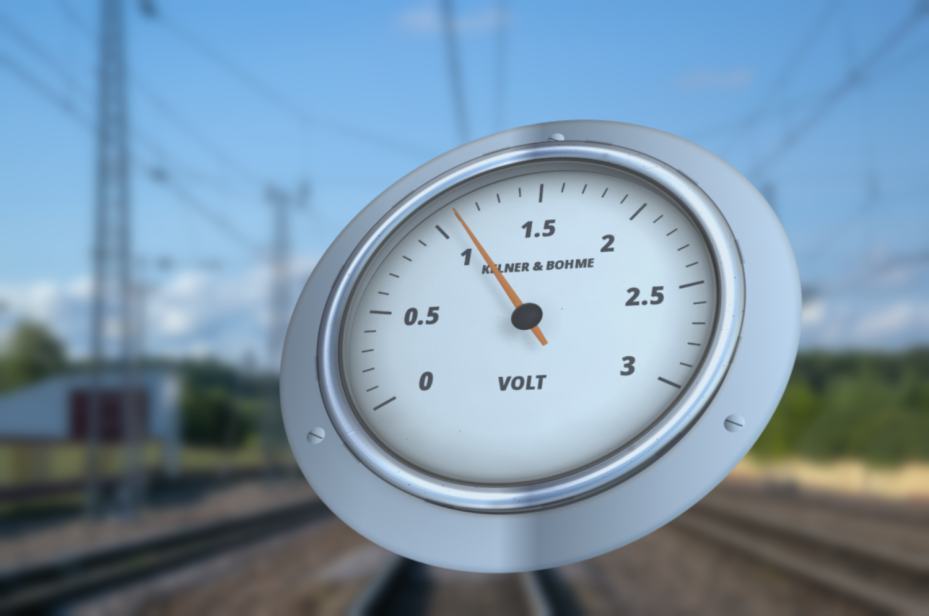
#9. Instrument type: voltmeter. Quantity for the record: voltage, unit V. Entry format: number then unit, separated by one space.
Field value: 1.1 V
